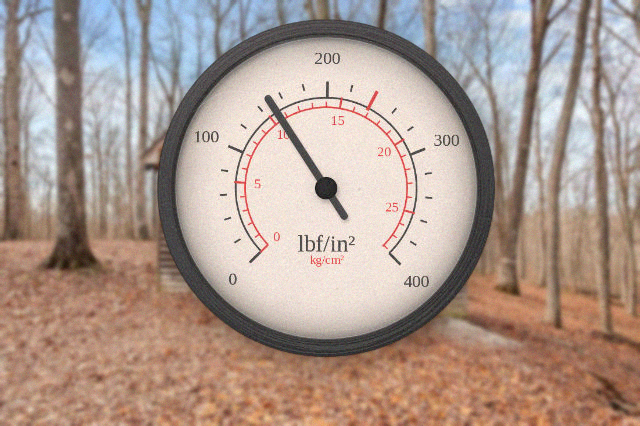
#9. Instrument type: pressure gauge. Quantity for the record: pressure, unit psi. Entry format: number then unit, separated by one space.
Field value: 150 psi
